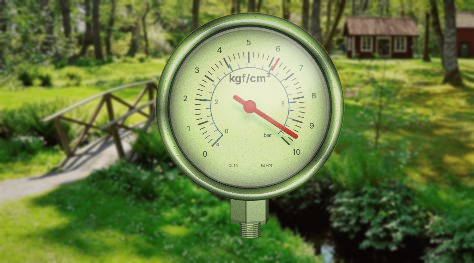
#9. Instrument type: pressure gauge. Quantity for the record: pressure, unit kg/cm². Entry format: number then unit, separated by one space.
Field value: 9.6 kg/cm²
